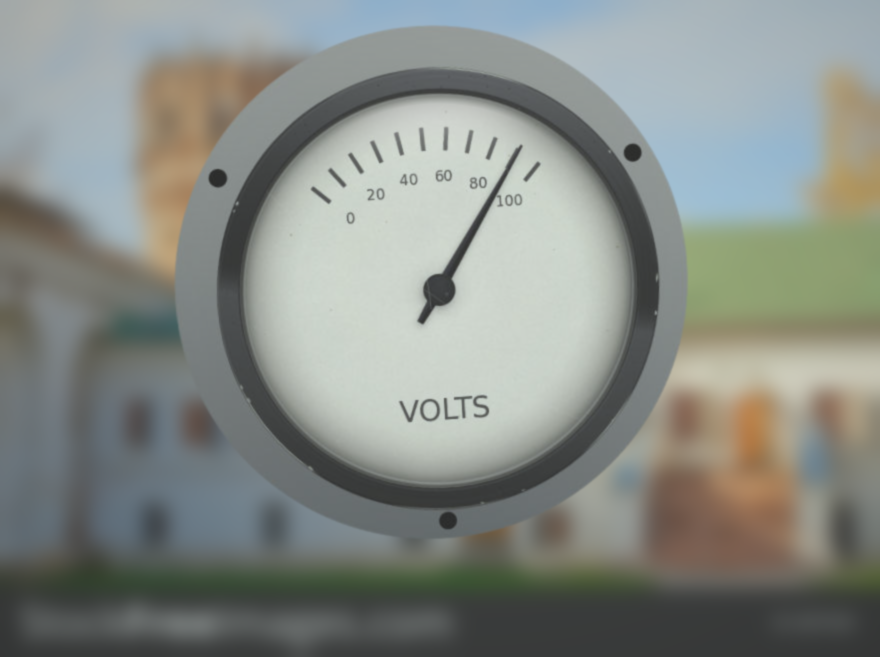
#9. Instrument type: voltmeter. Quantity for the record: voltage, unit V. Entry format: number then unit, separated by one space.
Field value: 90 V
